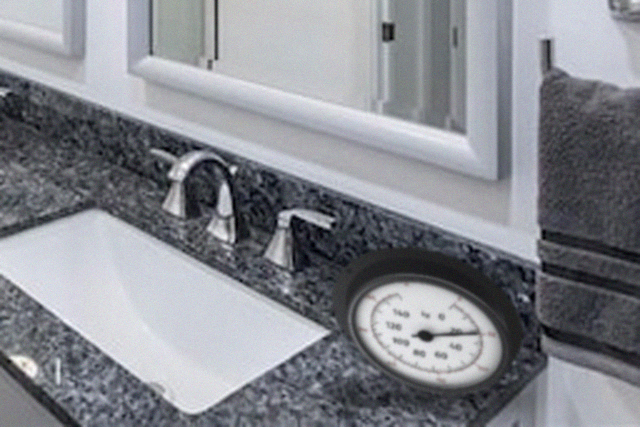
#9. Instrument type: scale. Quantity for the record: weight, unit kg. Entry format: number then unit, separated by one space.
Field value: 20 kg
